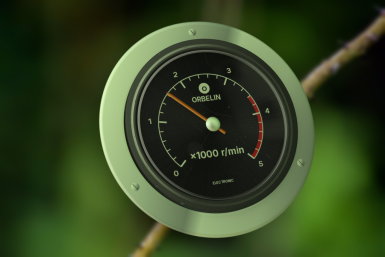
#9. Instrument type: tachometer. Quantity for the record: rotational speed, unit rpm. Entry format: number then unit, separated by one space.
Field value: 1600 rpm
